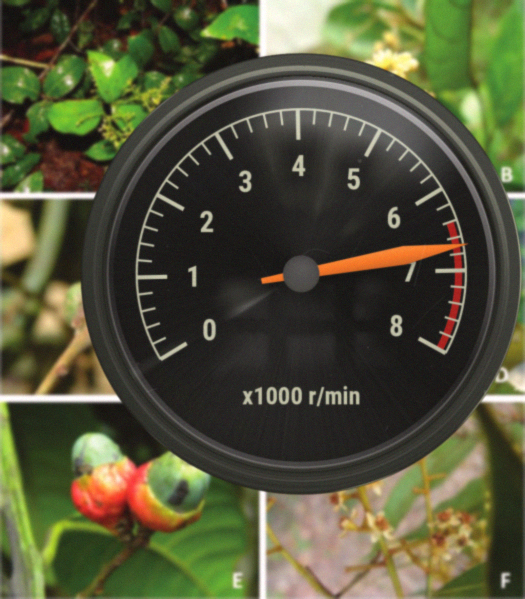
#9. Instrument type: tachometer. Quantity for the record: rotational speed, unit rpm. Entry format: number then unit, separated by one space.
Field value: 6700 rpm
